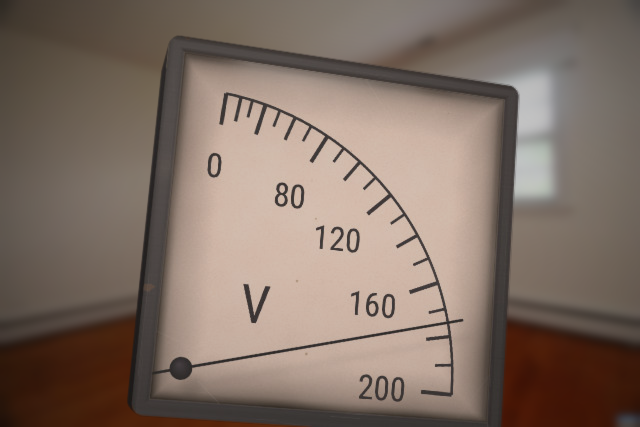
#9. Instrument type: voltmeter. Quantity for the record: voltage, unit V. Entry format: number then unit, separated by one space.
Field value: 175 V
